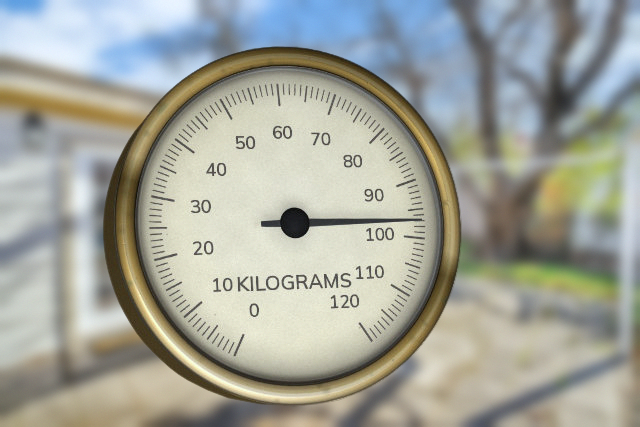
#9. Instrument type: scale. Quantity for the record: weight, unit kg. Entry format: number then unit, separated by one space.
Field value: 97 kg
